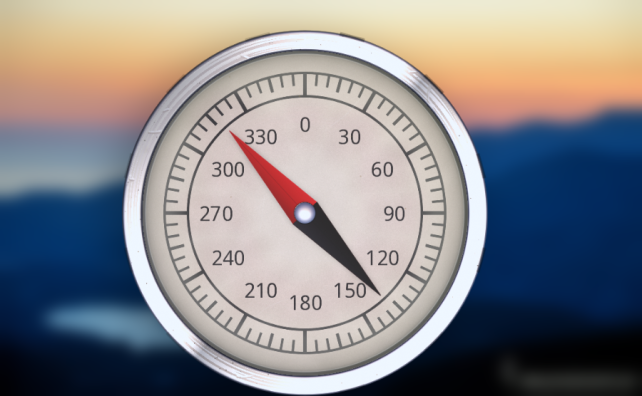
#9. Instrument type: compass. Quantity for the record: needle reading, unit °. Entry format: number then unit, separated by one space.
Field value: 317.5 °
